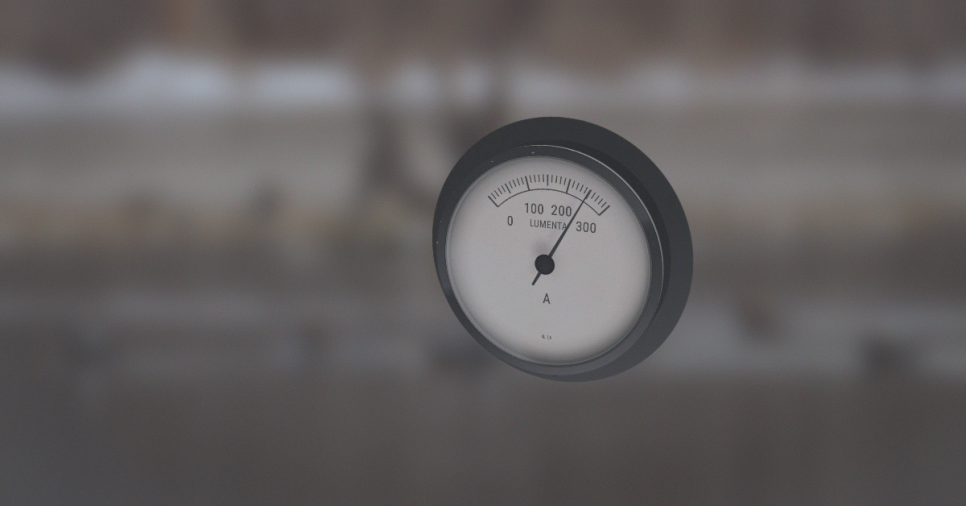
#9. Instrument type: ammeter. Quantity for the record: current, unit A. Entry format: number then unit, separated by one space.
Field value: 250 A
